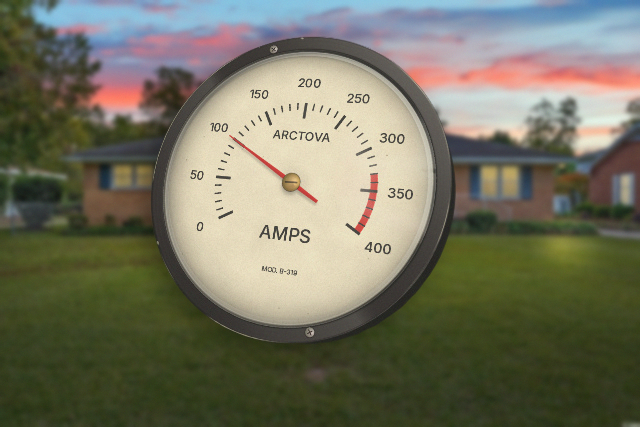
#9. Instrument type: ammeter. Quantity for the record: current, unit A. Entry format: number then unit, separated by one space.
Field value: 100 A
